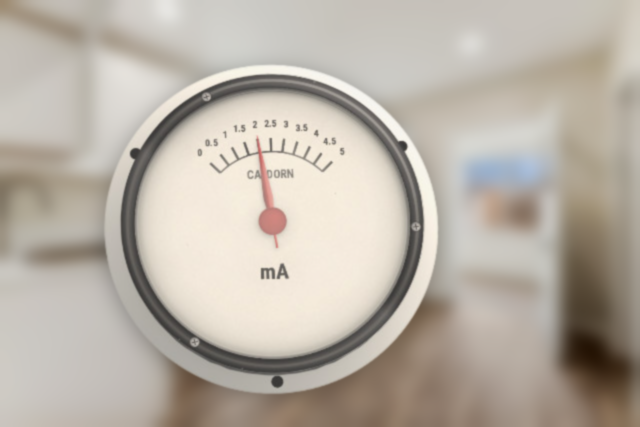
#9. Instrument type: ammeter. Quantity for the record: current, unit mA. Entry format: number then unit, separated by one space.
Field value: 2 mA
